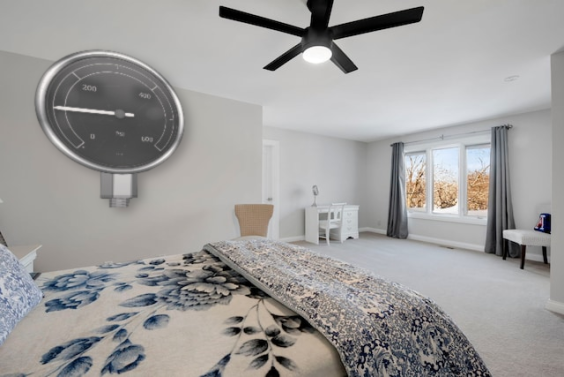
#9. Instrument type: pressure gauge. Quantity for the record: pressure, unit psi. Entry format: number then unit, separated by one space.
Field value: 100 psi
